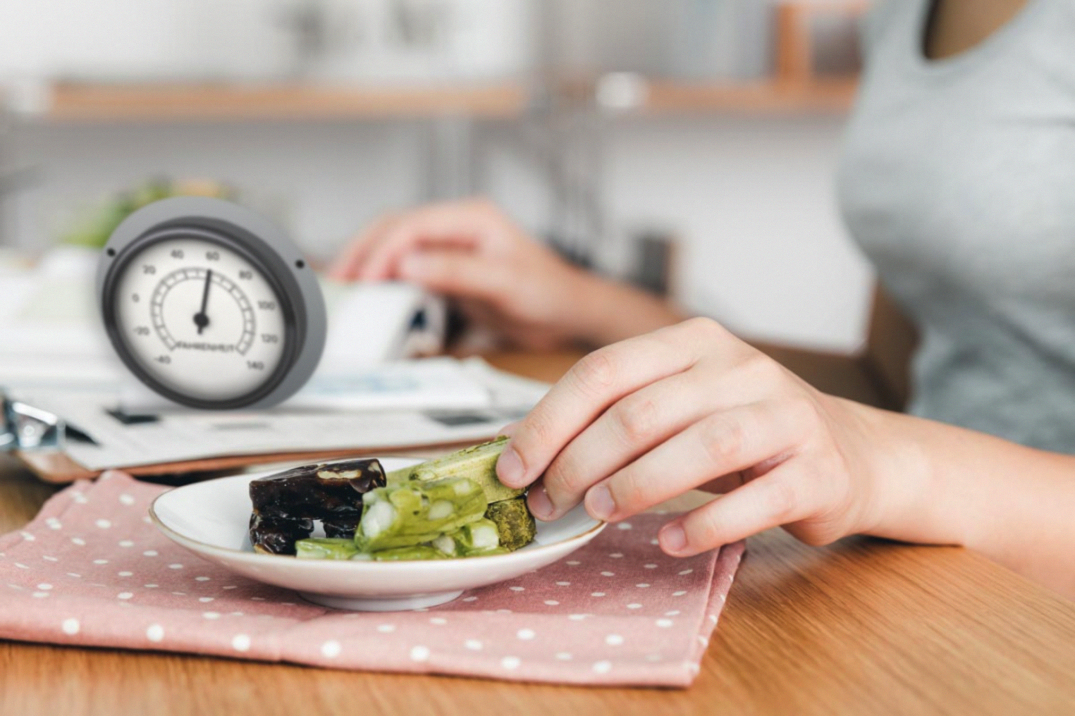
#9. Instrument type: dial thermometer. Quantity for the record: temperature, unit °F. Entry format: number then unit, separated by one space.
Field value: 60 °F
